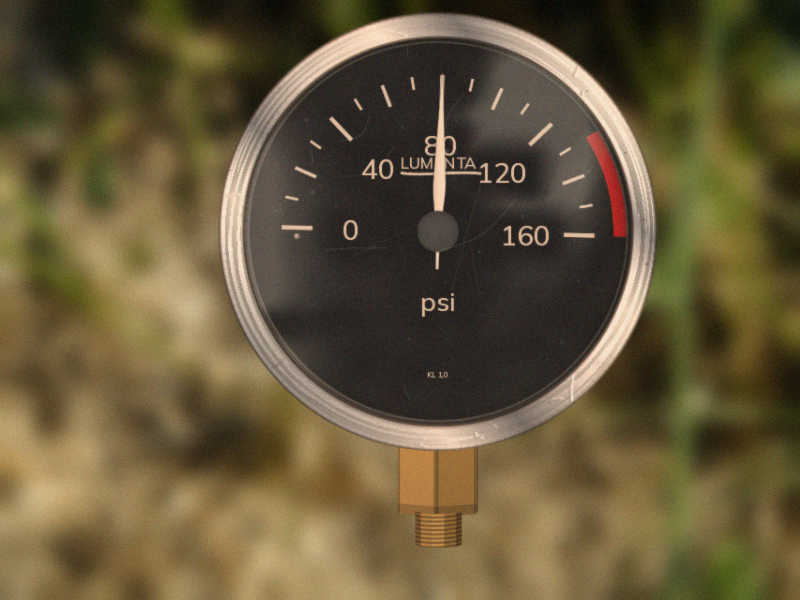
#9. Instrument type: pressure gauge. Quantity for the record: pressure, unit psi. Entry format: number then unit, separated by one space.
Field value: 80 psi
